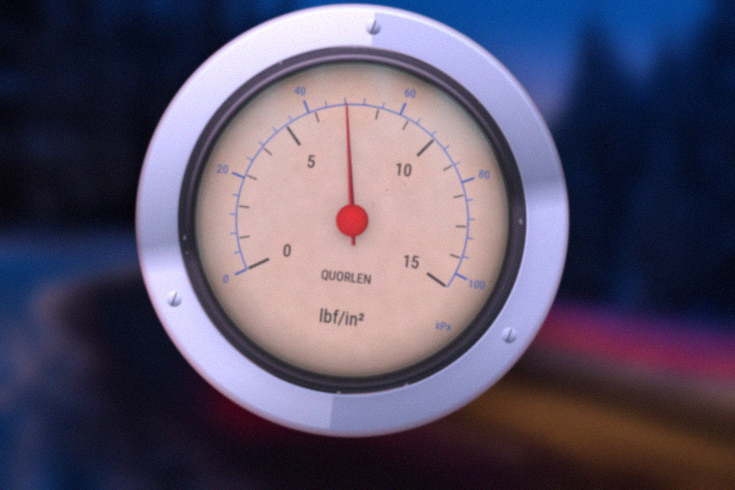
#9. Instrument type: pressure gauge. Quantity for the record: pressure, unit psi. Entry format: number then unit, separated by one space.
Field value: 7 psi
